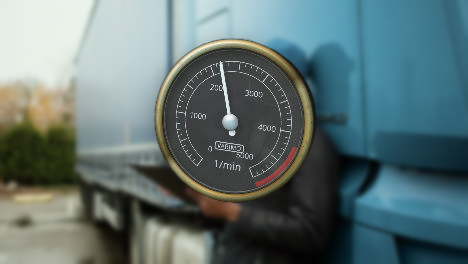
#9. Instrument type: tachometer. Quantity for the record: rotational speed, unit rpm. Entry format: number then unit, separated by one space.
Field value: 2200 rpm
